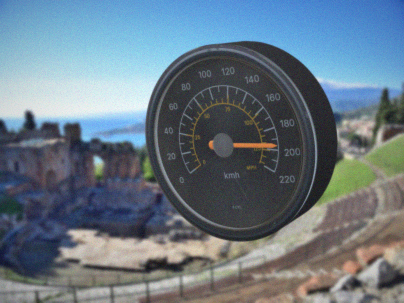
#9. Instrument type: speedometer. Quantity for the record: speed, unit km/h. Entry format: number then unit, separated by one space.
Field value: 195 km/h
